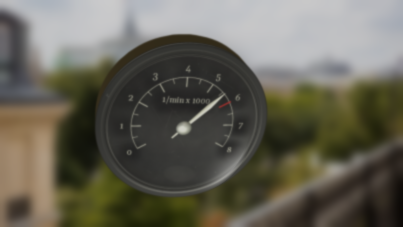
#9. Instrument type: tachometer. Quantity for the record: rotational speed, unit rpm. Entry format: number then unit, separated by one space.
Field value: 5500 rpm
